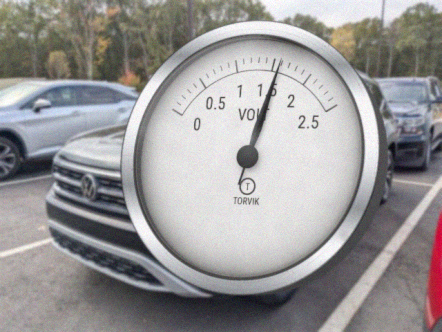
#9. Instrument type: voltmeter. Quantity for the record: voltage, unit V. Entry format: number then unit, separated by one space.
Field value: 1.6 V
